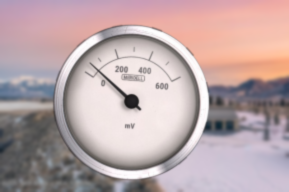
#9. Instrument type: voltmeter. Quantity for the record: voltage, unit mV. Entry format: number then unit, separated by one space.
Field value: 50 mV
